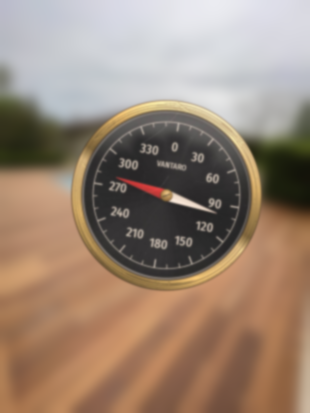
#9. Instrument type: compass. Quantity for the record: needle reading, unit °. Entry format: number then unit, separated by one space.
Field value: 280 °
